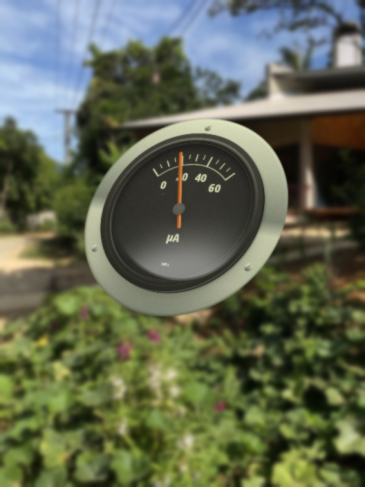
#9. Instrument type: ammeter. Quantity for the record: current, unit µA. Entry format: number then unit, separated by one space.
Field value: 20 µA
